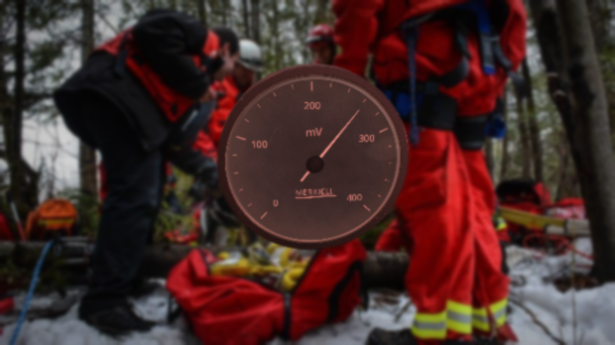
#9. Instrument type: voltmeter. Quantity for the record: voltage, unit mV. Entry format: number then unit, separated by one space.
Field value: 260 mV
